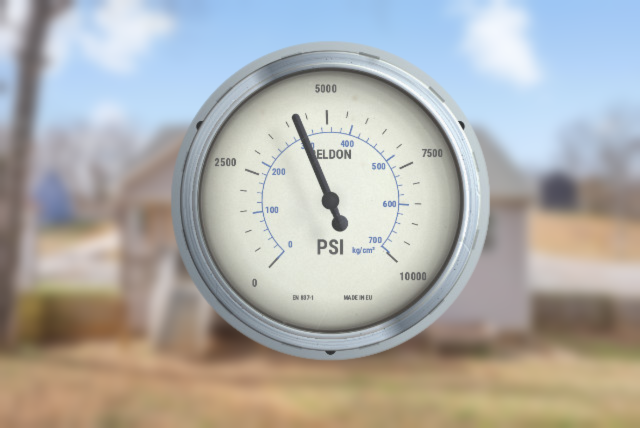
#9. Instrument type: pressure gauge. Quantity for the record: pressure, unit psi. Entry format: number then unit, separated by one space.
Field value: 4250 psi
